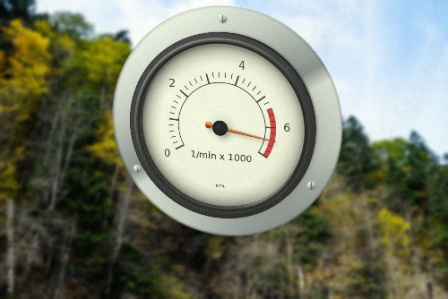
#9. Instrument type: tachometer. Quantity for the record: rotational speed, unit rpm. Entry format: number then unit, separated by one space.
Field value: 6400 rpm
